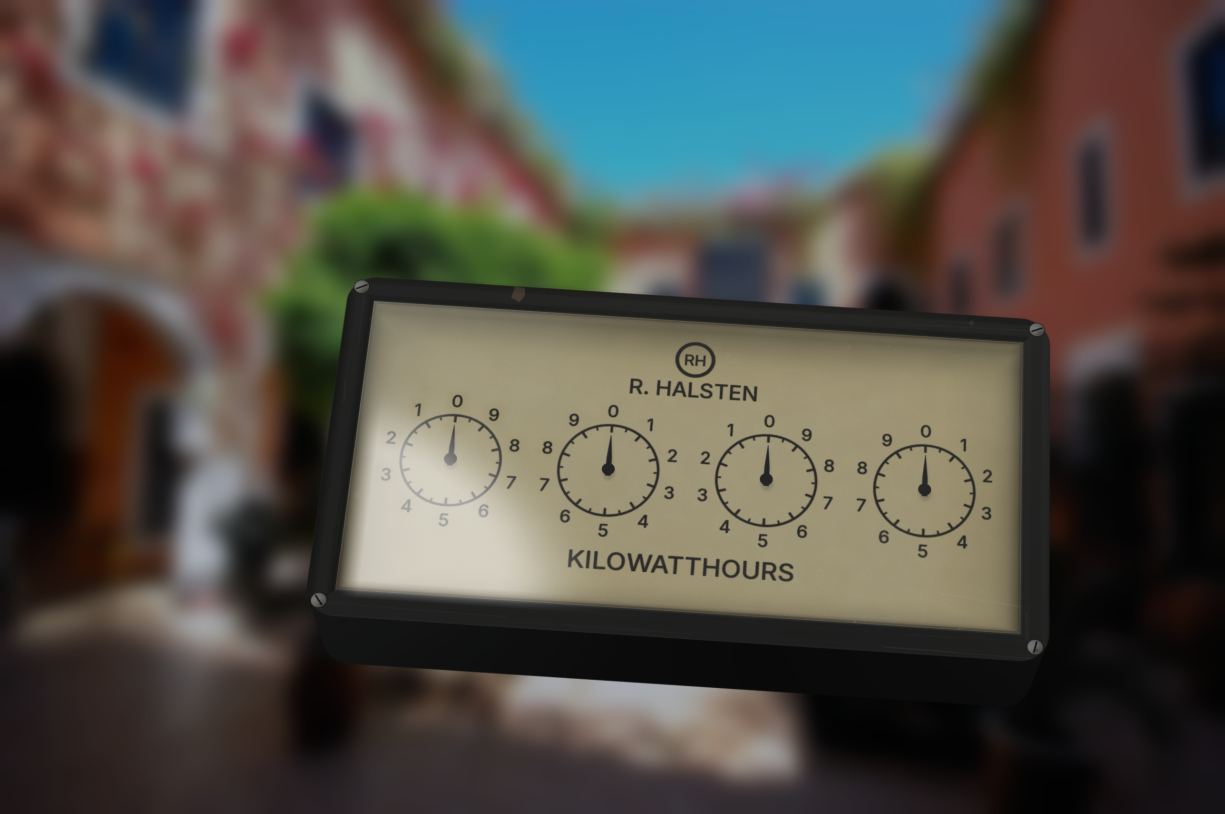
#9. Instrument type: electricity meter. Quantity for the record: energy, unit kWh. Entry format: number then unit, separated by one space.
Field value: 0 kWh
